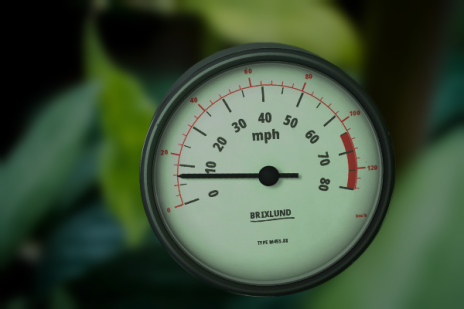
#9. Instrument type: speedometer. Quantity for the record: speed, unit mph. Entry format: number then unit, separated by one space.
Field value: 7.5 mph
